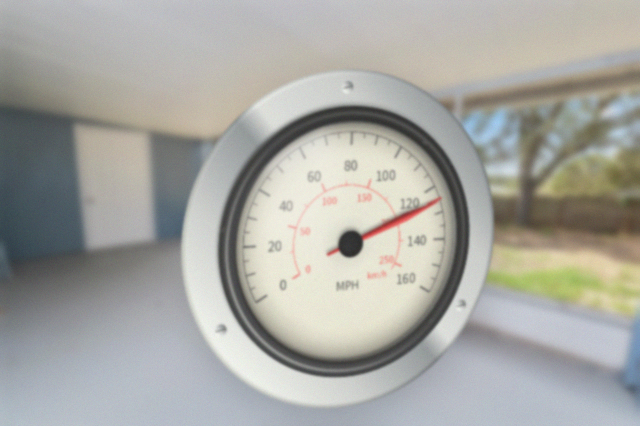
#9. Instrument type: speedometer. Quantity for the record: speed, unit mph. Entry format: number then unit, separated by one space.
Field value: 125 mph
